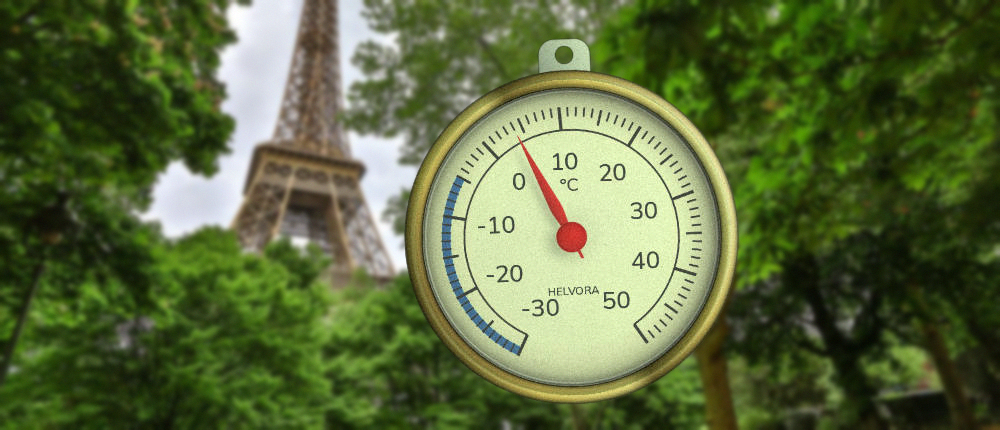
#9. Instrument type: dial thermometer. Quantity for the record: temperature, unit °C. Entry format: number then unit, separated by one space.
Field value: 4 °C
